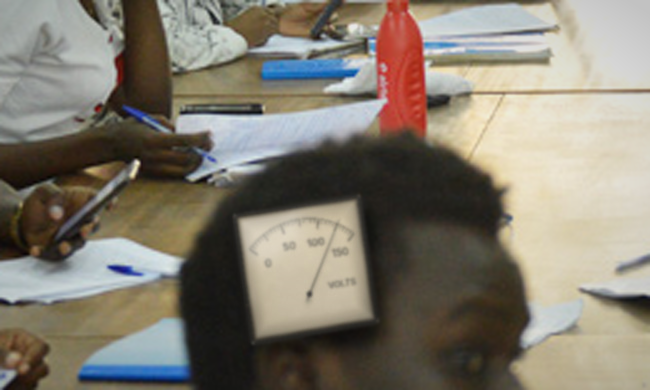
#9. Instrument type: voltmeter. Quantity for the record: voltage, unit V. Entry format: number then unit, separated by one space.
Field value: 125 V
